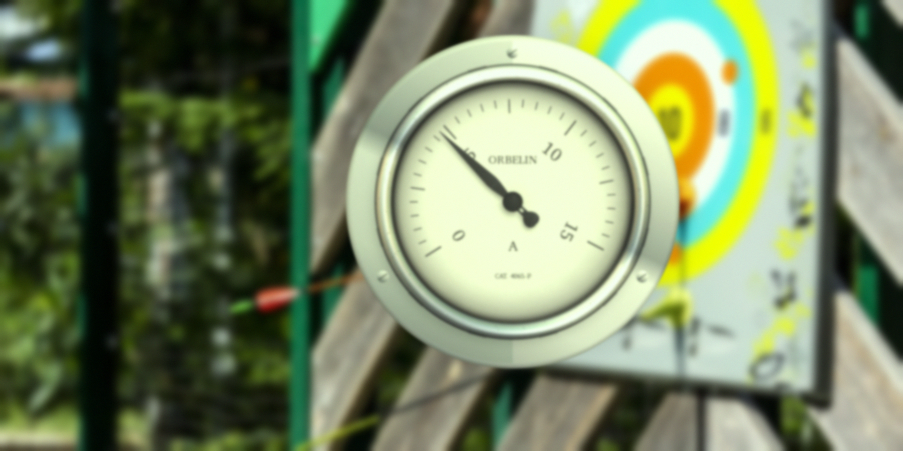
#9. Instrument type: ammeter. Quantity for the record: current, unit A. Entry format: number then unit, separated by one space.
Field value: 4.75 A
